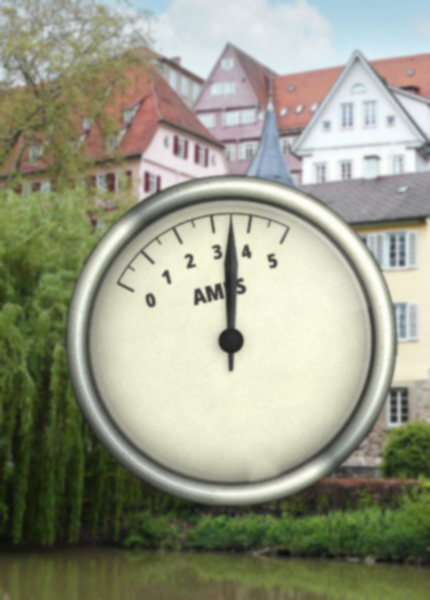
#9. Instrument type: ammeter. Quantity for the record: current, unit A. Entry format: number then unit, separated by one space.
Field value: 3.5 A
